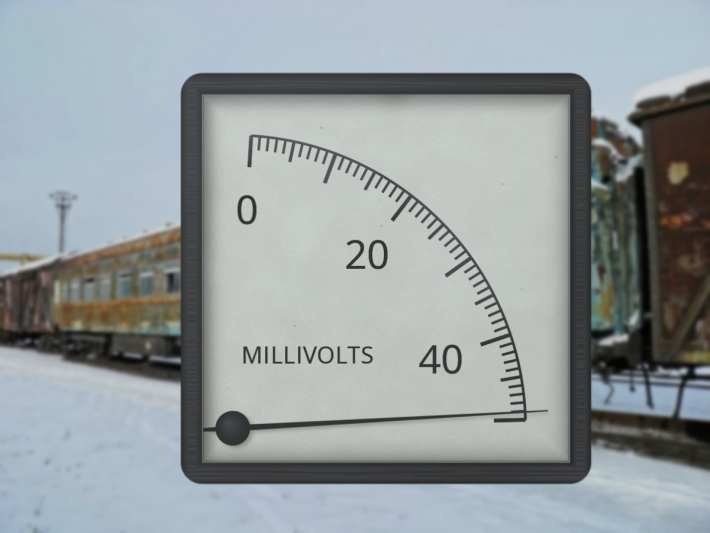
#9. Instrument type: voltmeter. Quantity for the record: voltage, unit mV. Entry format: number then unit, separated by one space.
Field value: 49 mV
